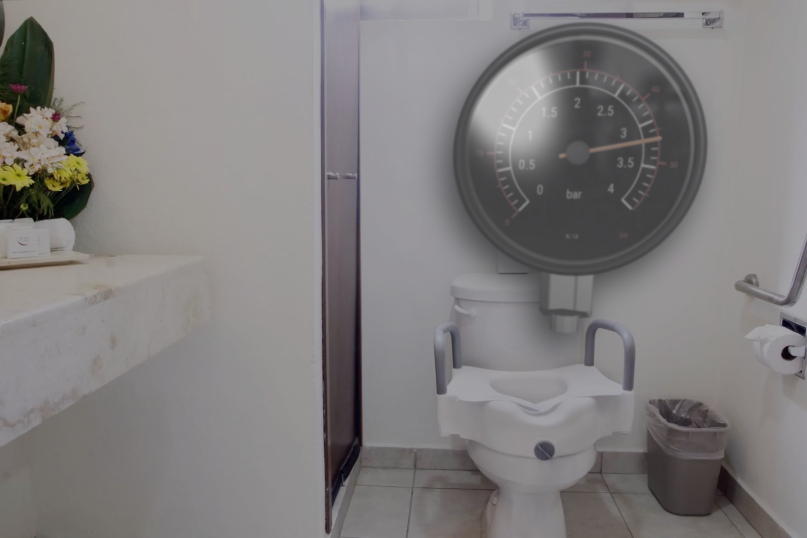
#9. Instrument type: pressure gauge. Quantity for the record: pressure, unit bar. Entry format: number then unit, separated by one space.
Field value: 3.2 bar
